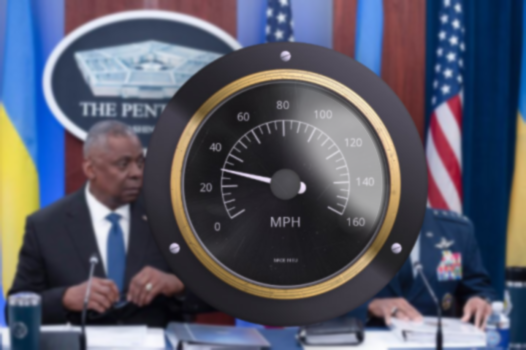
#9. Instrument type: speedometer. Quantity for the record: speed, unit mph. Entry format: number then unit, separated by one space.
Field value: 30 mph
